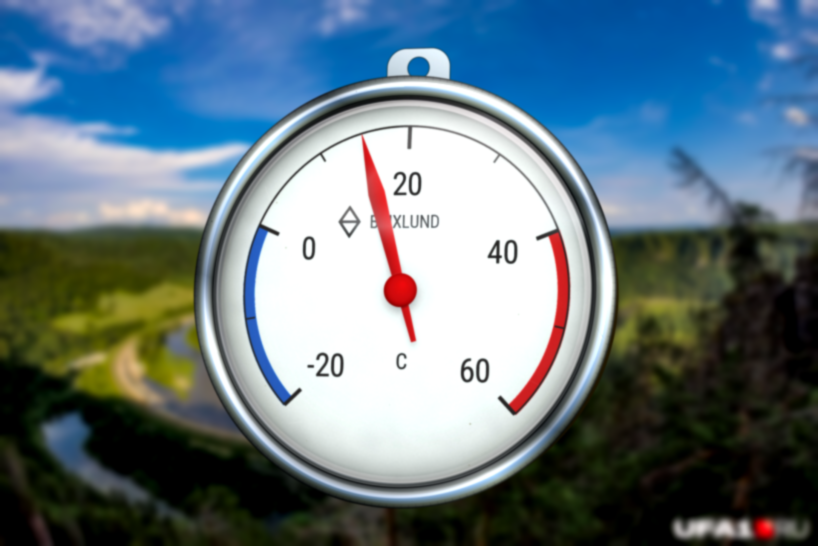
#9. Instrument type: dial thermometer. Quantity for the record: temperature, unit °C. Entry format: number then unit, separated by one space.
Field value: 15 °C
